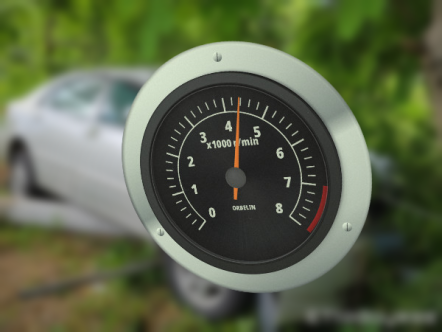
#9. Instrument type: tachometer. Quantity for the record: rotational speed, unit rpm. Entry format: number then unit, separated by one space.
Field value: 4400 rpm
